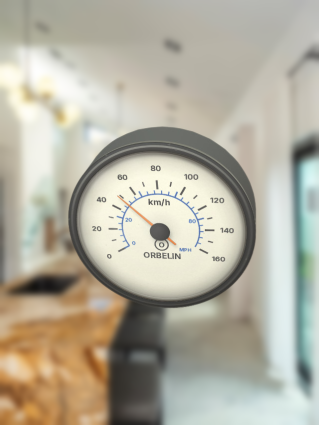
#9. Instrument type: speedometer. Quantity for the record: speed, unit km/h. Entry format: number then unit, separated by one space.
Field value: 50 km/h
